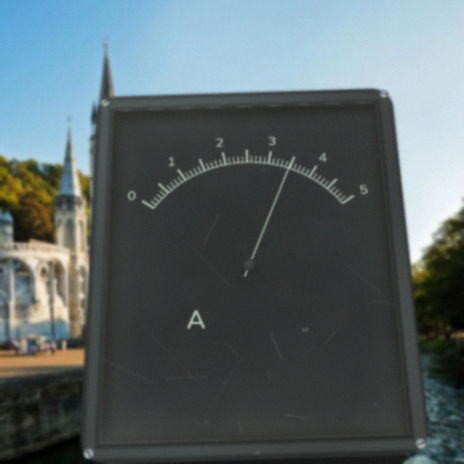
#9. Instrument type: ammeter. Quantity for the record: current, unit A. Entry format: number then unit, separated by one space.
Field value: 3.5 A
